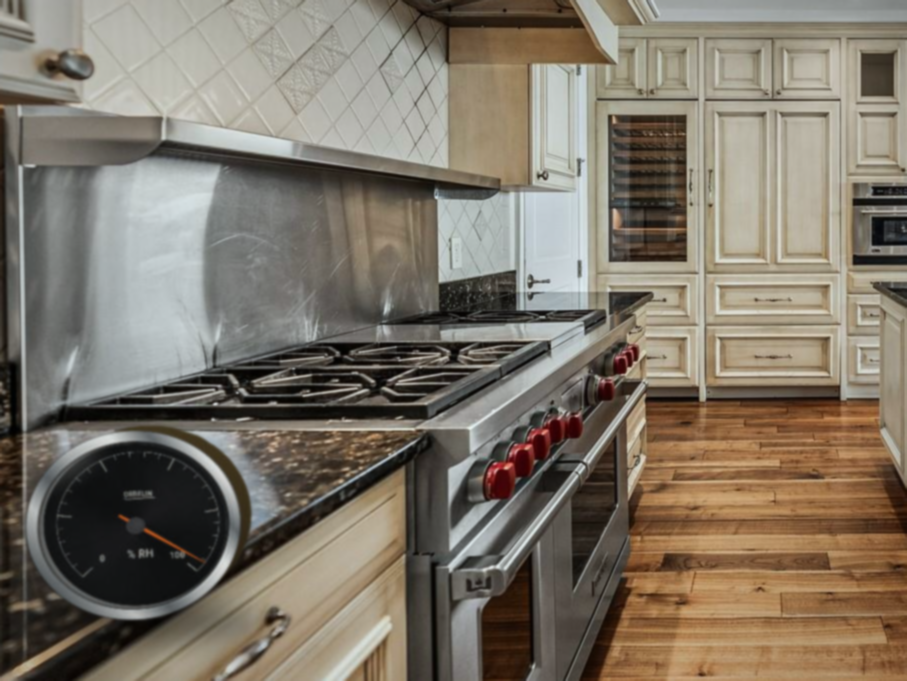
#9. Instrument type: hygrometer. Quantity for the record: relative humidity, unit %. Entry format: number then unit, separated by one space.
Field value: 96 %
